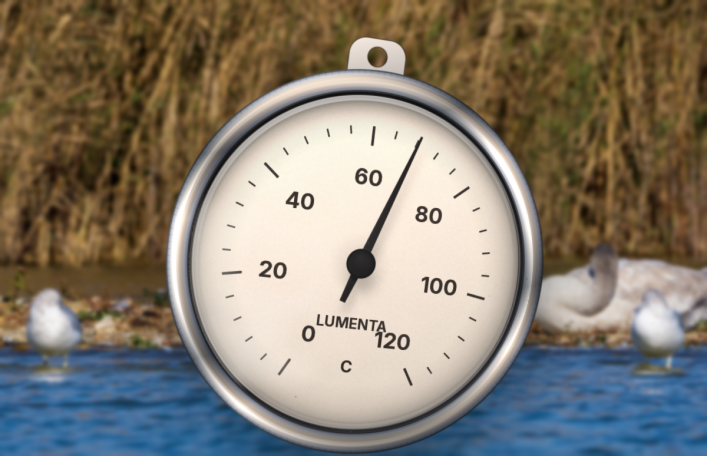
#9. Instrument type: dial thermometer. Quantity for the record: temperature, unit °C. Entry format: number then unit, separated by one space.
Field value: 68 °C
